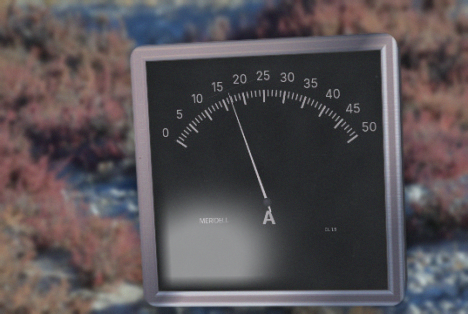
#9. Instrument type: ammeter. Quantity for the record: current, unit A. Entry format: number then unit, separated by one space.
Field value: 17 A
